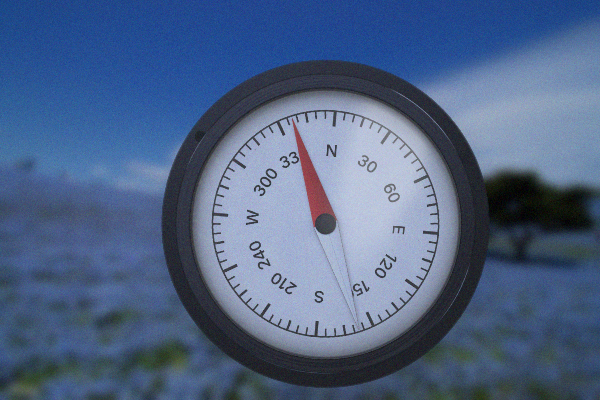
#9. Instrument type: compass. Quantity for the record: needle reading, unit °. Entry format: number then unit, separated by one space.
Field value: 337.5 °
